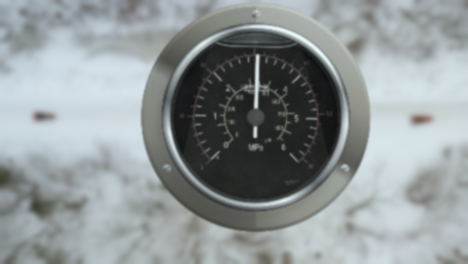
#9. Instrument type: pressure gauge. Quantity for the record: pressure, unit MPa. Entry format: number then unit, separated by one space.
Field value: 3 MPa
